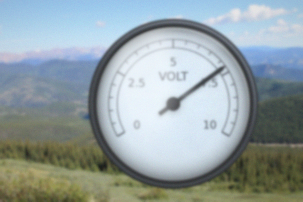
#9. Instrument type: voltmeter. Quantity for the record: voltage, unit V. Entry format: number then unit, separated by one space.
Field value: 7.25 V
